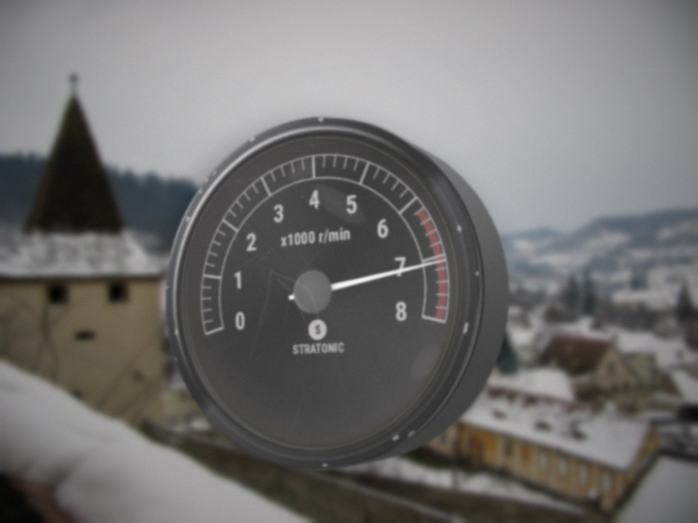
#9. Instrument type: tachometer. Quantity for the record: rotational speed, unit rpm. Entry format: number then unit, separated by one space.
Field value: 7100 rpm
